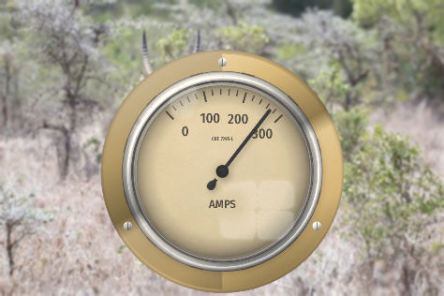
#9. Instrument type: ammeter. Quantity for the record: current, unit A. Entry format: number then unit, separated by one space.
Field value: 270 A
